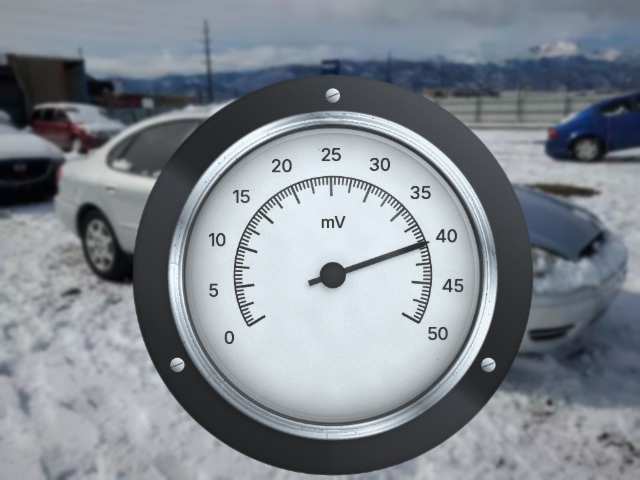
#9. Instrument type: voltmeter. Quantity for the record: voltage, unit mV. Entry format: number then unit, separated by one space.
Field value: 40 mV
